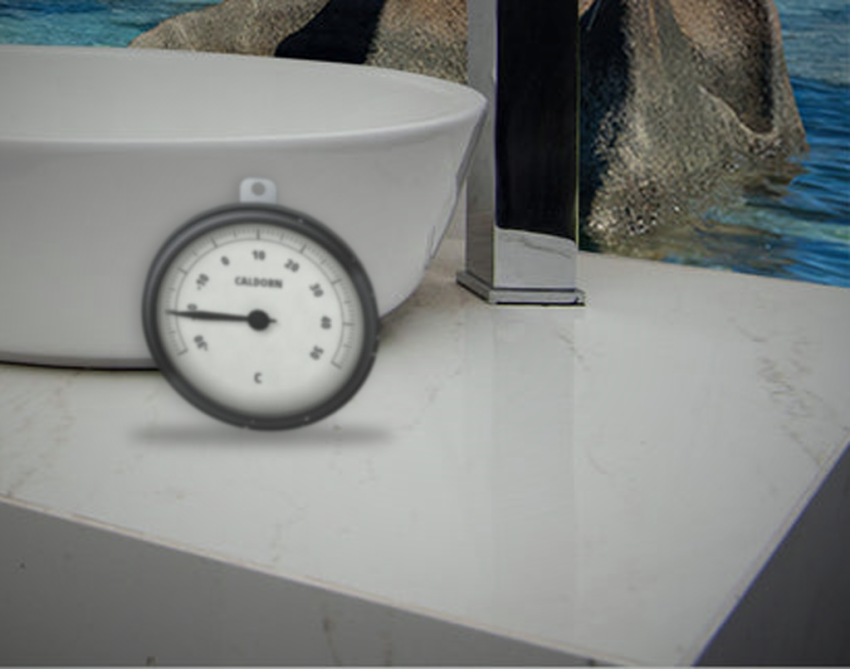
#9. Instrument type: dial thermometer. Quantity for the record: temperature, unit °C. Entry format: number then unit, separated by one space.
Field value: -20 °C
